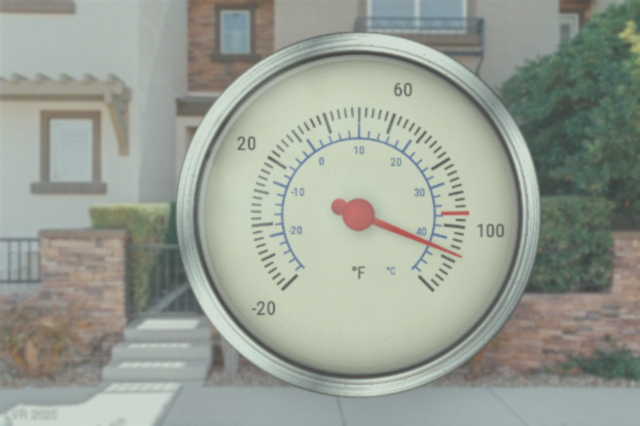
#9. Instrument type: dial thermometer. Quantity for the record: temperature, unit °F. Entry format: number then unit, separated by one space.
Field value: 108 °F
